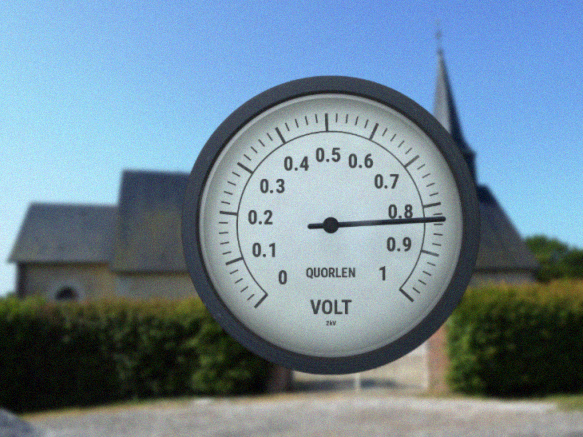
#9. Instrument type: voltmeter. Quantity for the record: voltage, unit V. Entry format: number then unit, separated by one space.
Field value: 0.83 V
